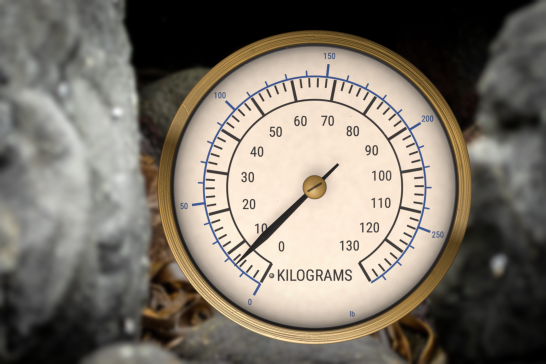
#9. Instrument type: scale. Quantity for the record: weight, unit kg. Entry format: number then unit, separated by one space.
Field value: 7 kg
